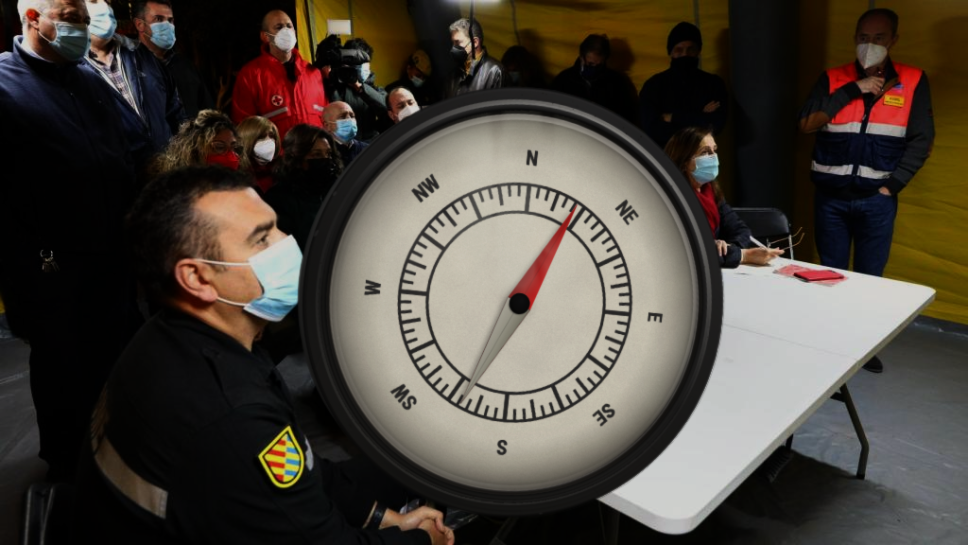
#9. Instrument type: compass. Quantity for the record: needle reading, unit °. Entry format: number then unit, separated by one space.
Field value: 25 °
